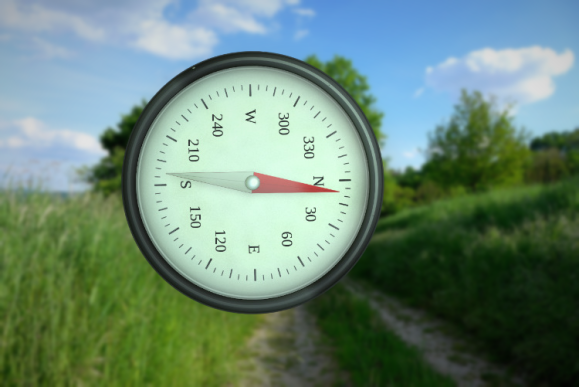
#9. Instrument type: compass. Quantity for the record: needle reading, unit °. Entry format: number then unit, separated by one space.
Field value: 7.5 °
